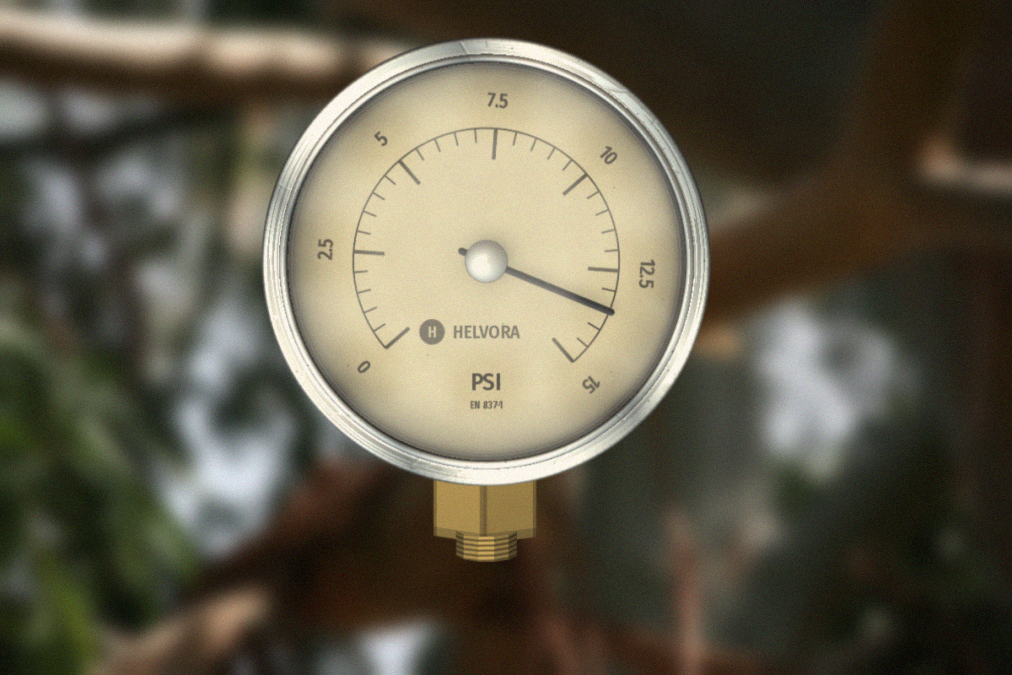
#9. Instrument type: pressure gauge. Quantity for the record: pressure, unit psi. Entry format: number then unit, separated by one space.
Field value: 13.5 psi
